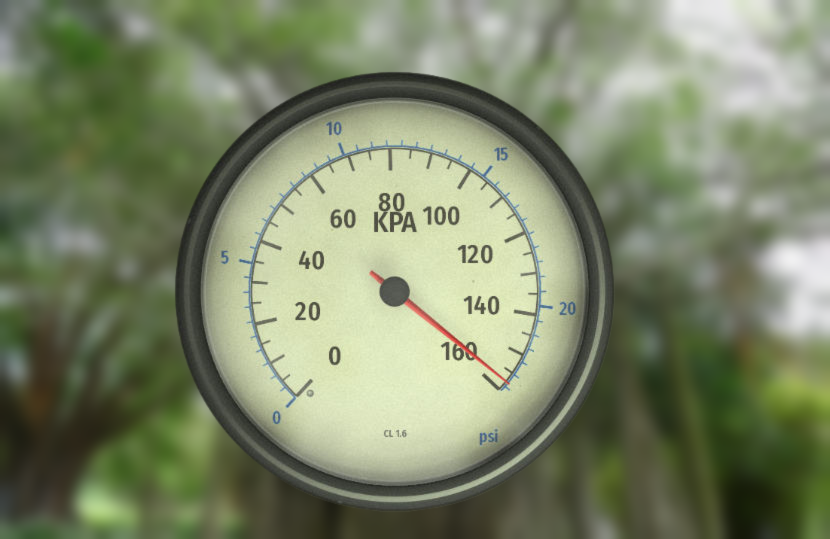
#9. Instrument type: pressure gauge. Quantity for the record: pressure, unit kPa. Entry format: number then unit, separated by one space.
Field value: 157.5 kPa
